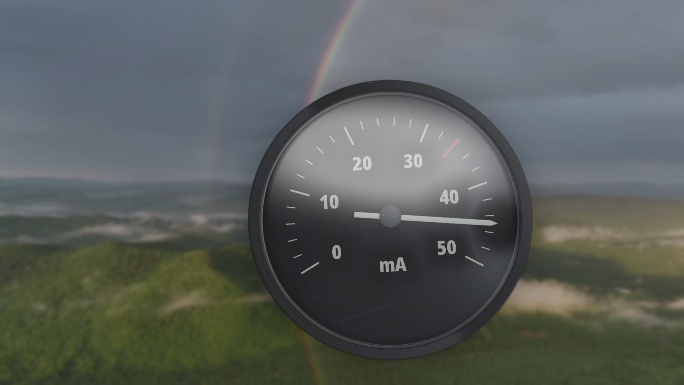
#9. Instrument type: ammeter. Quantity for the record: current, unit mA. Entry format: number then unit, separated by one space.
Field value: 45 mA
